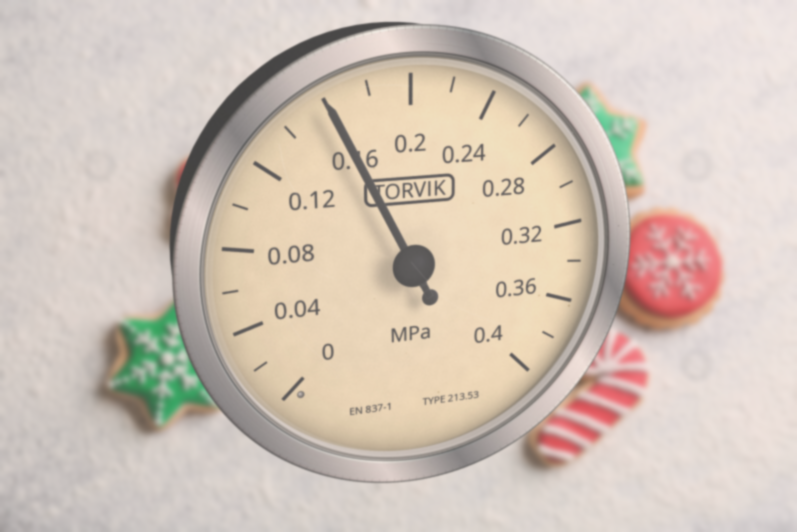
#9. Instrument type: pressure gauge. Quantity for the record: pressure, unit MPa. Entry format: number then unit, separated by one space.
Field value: 0.16 MPa
